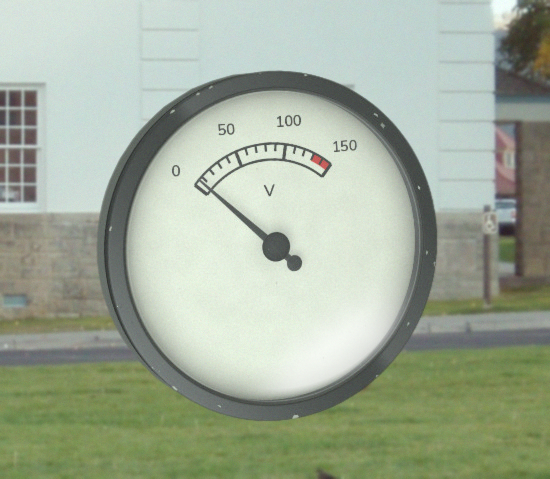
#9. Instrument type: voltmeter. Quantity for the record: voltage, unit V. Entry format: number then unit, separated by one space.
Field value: 5 V
